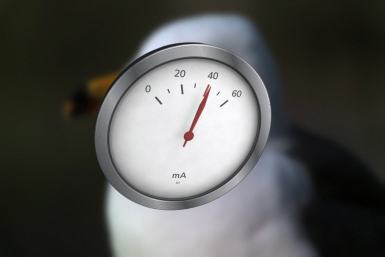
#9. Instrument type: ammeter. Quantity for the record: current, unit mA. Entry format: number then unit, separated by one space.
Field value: 40 mA
